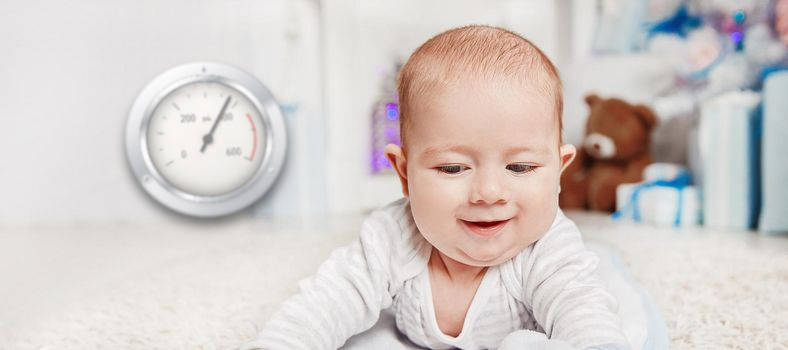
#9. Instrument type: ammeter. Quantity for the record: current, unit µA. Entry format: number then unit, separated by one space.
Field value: 375 µA
